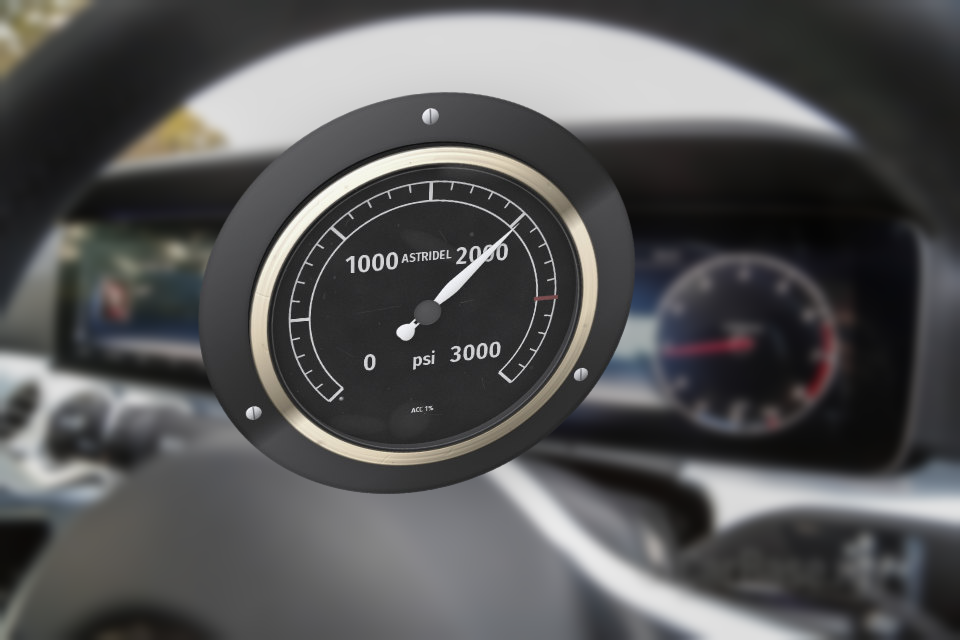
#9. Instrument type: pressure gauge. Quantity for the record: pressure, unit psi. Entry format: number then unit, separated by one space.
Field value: 2000 psi
